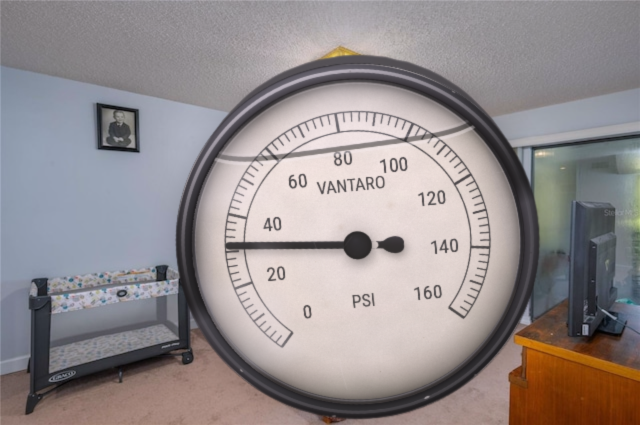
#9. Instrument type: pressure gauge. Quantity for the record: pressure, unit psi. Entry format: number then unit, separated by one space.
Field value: 32 psi
